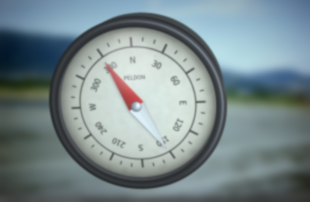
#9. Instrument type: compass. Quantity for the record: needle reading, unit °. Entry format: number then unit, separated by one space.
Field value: 330 °
